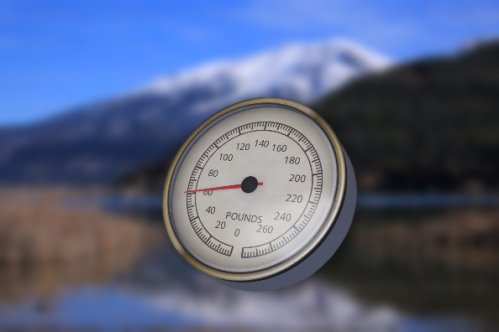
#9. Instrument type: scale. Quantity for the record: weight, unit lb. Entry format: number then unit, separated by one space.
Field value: 60 lb
